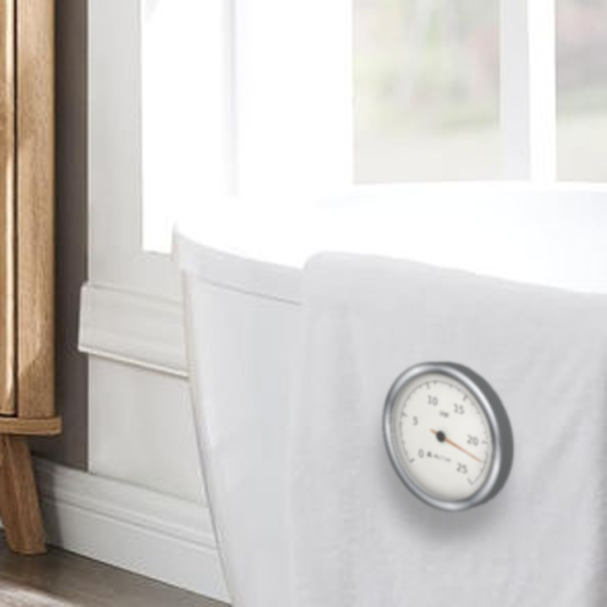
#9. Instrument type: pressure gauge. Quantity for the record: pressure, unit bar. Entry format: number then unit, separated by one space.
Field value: 22 bar
